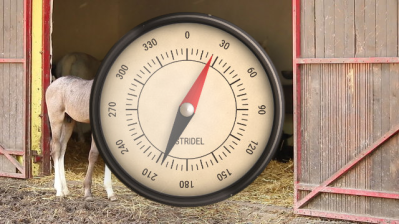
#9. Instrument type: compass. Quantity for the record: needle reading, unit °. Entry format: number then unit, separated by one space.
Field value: 25 °
